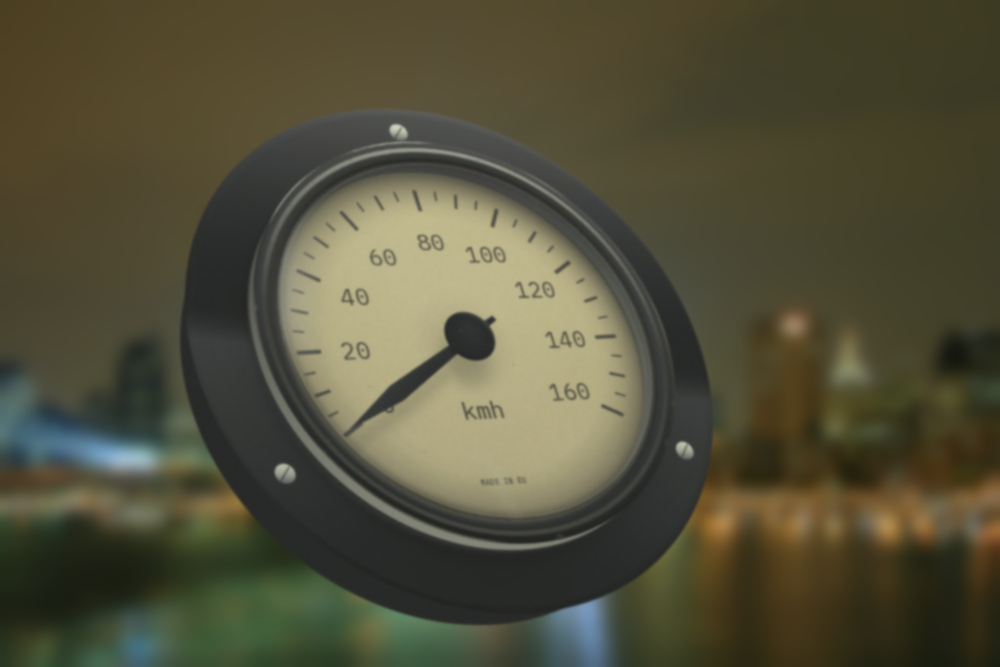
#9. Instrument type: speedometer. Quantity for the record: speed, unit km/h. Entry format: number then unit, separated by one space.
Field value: 0 km/h
